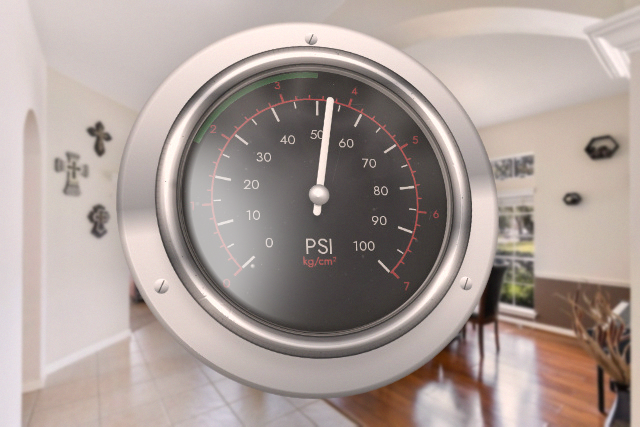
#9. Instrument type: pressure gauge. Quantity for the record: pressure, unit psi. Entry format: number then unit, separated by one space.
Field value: 52.5 psi
